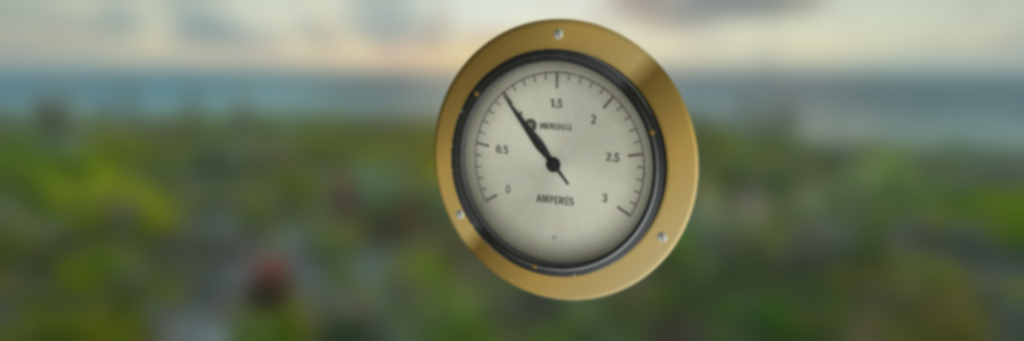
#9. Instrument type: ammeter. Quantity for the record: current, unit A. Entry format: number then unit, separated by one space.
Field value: 1 A
